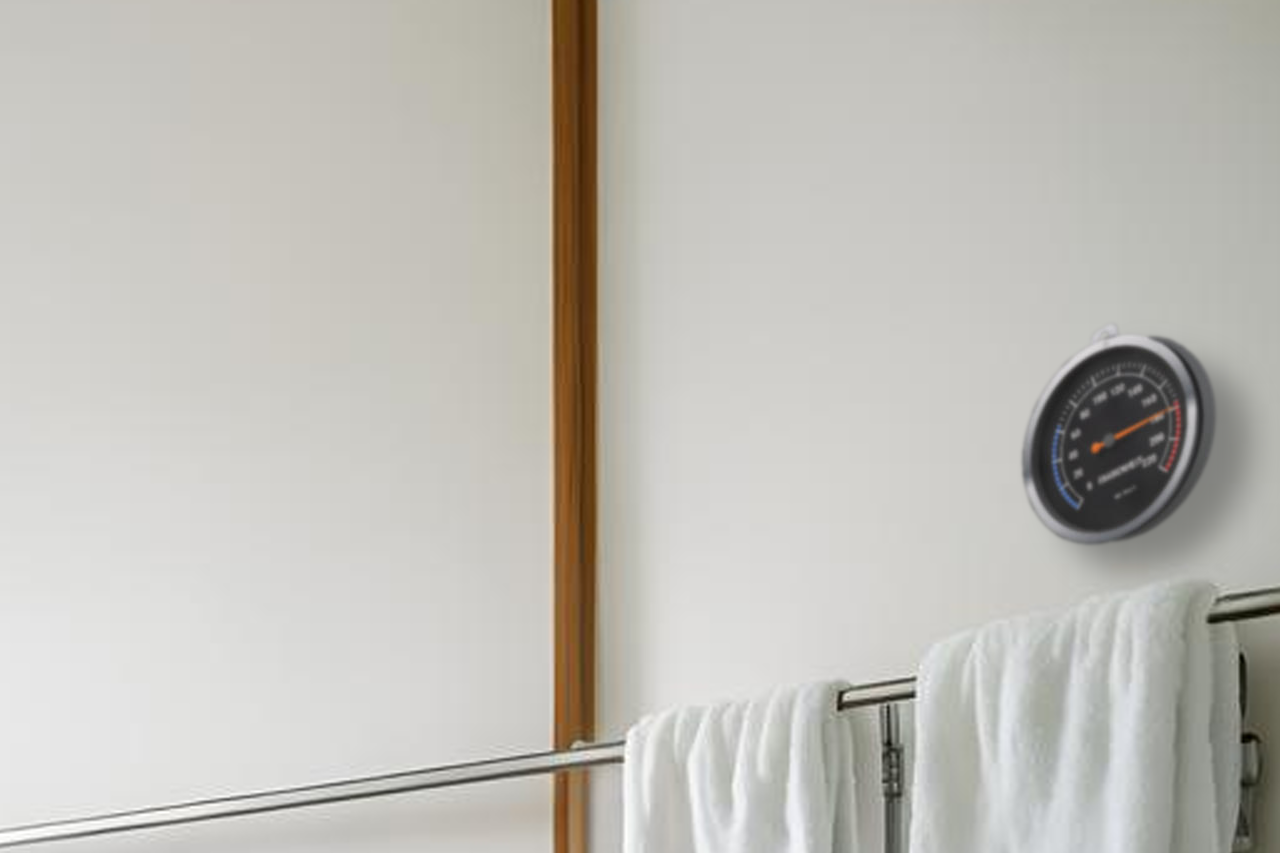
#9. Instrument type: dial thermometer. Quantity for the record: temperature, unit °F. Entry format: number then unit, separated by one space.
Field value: 180 °F
